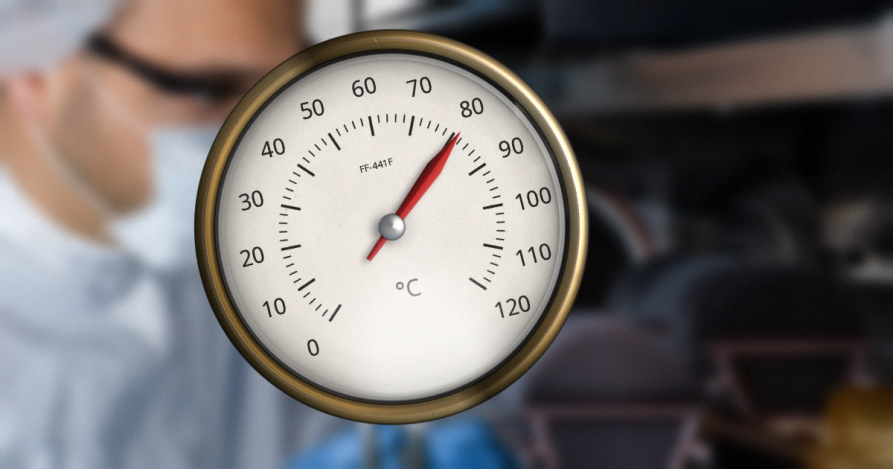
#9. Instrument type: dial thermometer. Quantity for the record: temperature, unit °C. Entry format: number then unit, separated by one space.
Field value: 81 °C
